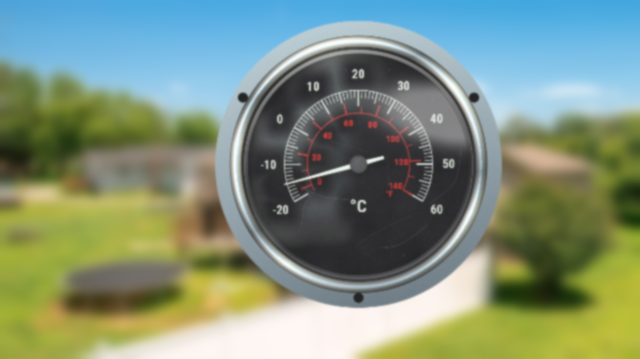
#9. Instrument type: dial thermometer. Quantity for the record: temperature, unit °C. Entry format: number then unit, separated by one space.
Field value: -15 °C
